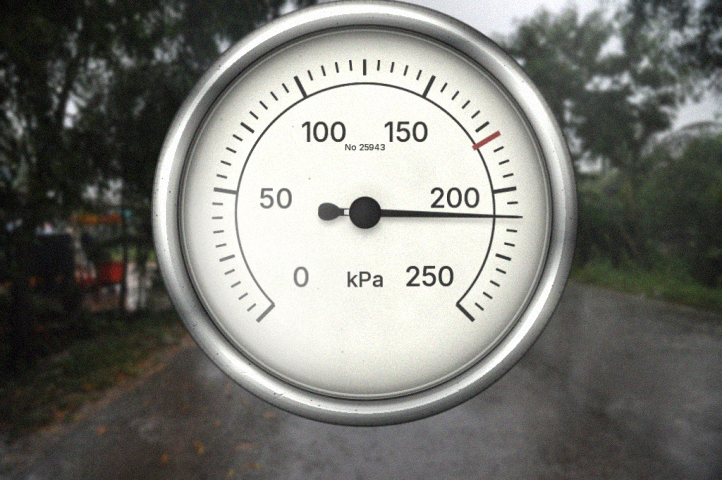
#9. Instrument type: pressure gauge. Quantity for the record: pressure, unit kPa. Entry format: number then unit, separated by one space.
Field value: 210 kPa
